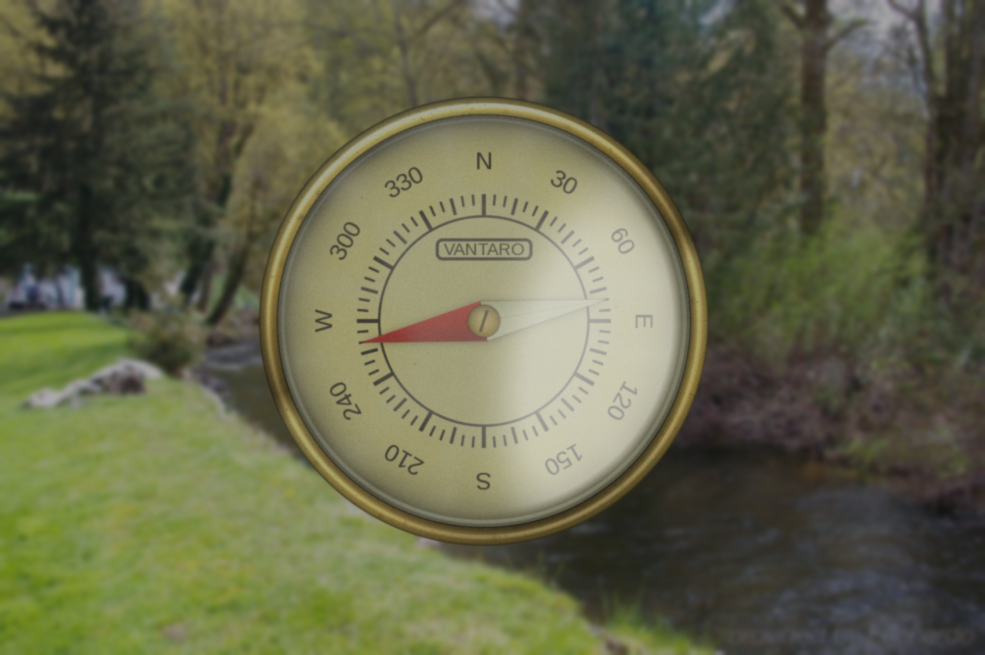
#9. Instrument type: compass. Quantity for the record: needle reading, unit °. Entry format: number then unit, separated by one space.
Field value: 260 °
